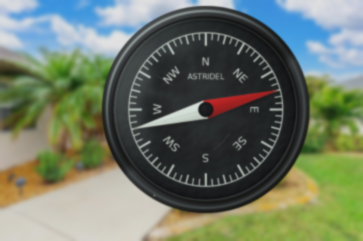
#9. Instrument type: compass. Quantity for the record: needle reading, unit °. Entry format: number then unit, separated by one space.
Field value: 75 °
